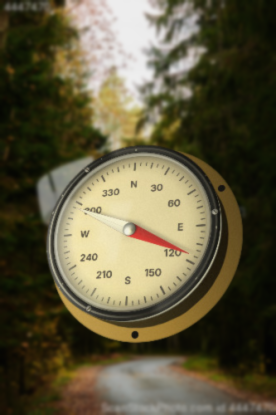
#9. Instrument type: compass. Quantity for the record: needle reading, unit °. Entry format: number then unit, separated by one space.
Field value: 115 °
